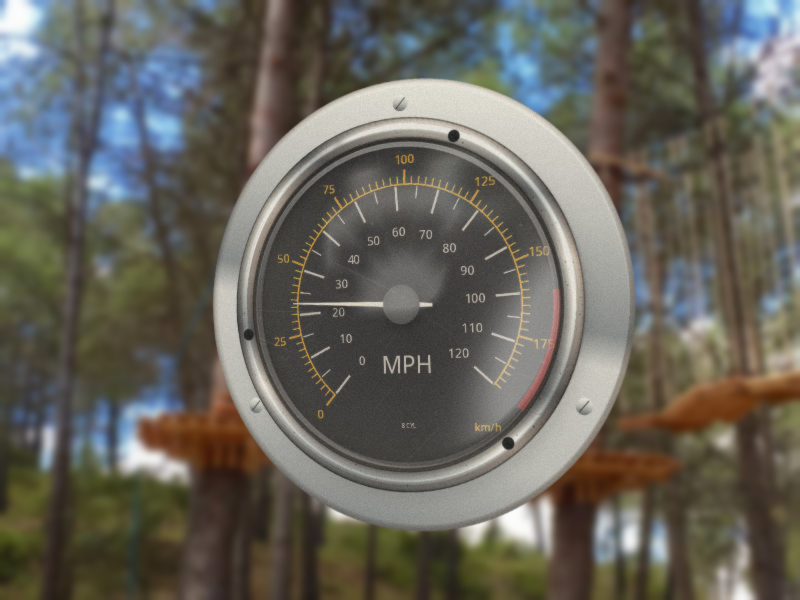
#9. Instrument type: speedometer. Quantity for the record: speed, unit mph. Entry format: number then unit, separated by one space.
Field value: 22.5 mph
